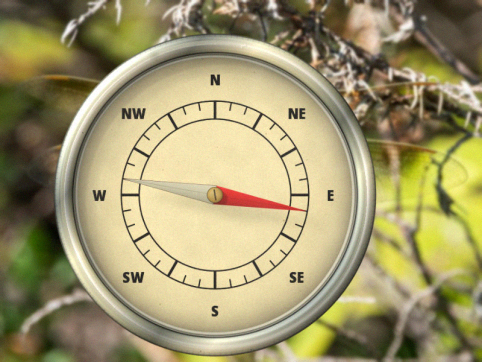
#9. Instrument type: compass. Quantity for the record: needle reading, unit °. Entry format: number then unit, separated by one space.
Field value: 100 °
